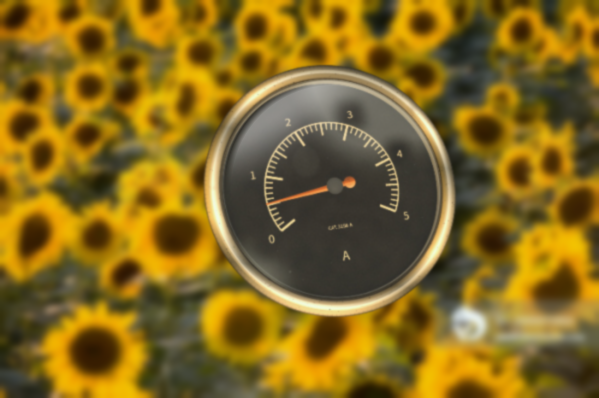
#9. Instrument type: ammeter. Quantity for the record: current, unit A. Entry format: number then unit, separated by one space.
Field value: 0.5 A
